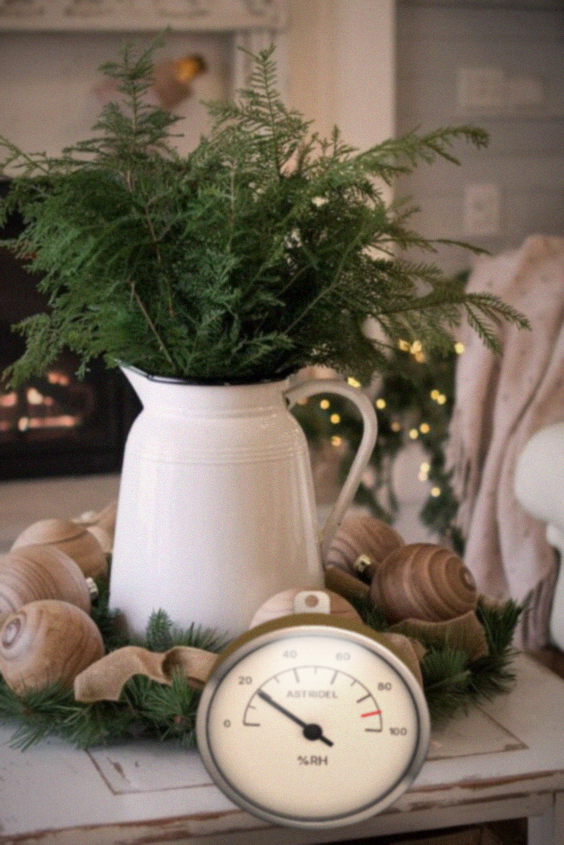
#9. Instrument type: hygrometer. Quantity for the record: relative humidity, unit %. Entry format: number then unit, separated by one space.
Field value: 20 %
